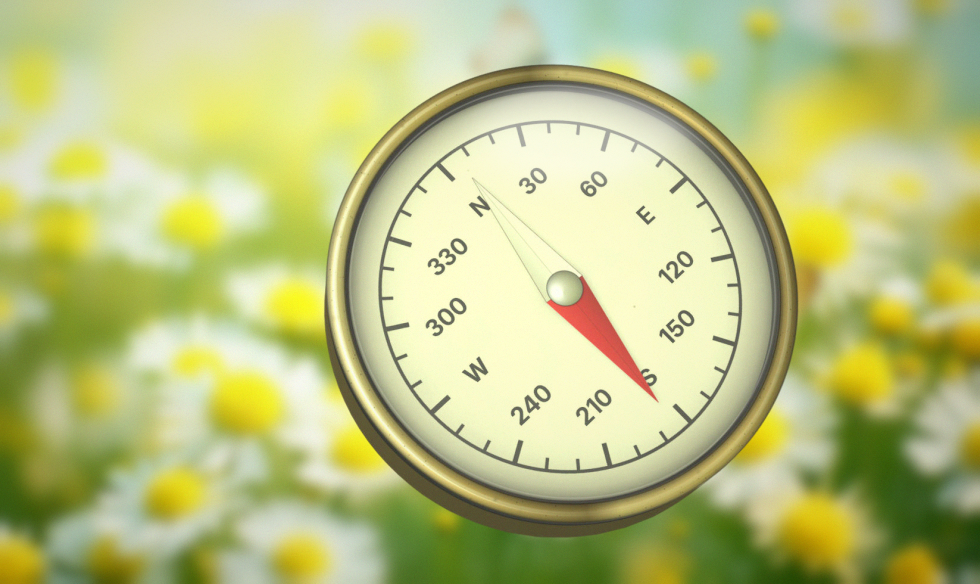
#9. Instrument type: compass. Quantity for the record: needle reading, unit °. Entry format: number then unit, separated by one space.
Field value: 185 °
